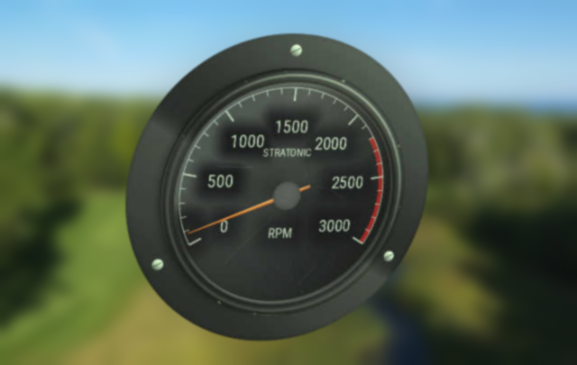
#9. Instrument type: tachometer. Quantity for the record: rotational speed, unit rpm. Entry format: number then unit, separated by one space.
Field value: 100 rpm
